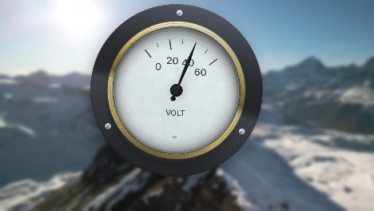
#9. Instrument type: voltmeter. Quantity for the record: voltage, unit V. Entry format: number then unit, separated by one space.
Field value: 40 V
